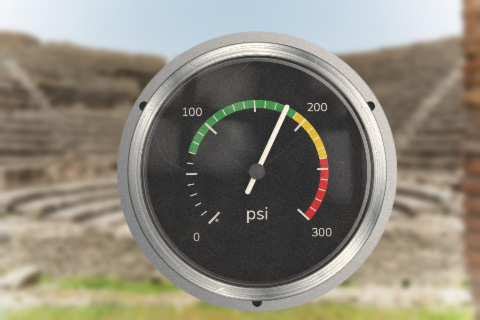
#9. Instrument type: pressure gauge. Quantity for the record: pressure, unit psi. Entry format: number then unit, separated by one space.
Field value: 180 psi
